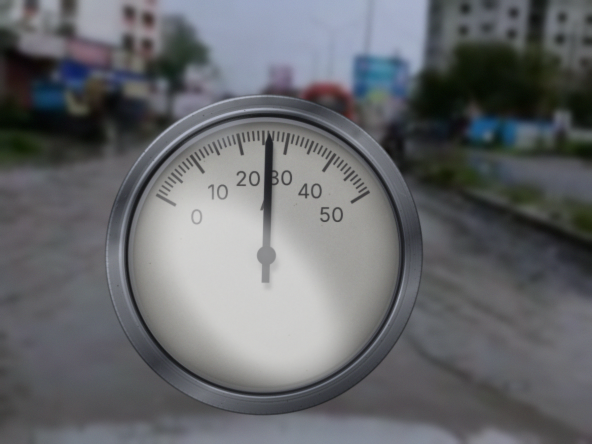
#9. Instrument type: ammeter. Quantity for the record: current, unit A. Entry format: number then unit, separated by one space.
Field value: 26 A
